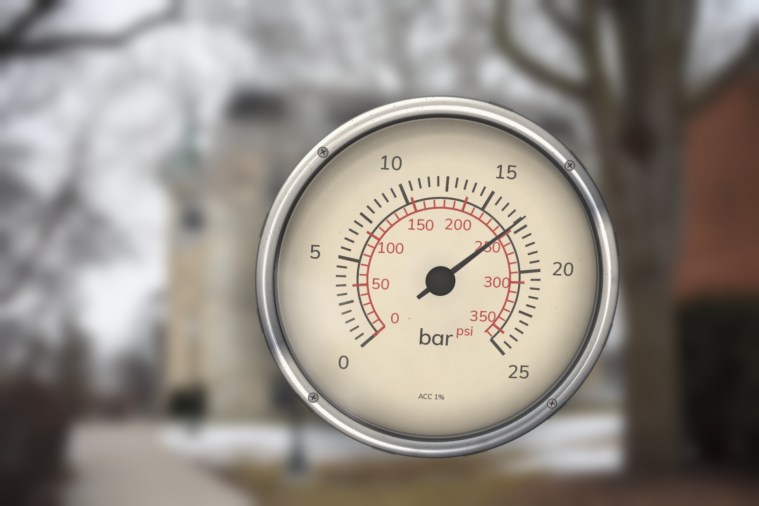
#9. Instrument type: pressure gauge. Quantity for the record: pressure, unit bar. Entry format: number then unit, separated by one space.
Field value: 17 bar
